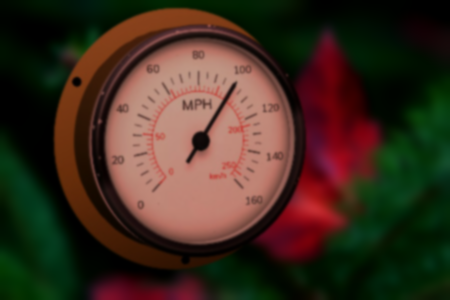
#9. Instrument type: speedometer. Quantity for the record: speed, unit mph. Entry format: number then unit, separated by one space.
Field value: 100 mph
